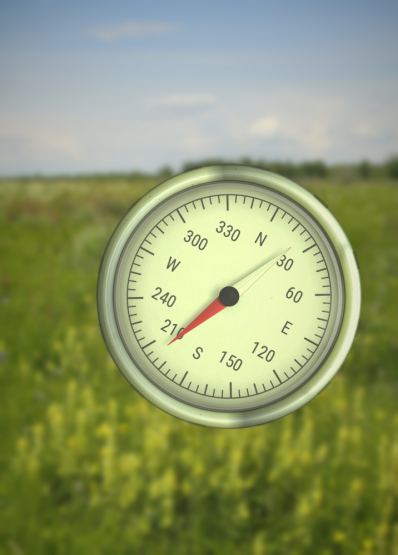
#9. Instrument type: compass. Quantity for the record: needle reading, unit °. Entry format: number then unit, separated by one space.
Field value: 202.5 °
